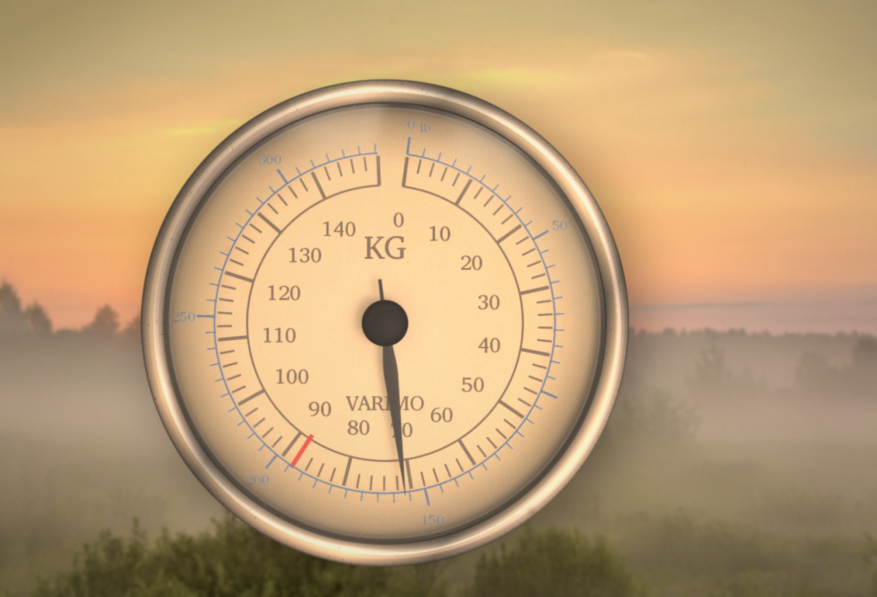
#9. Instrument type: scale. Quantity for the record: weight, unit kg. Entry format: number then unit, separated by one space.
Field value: 71 kg
